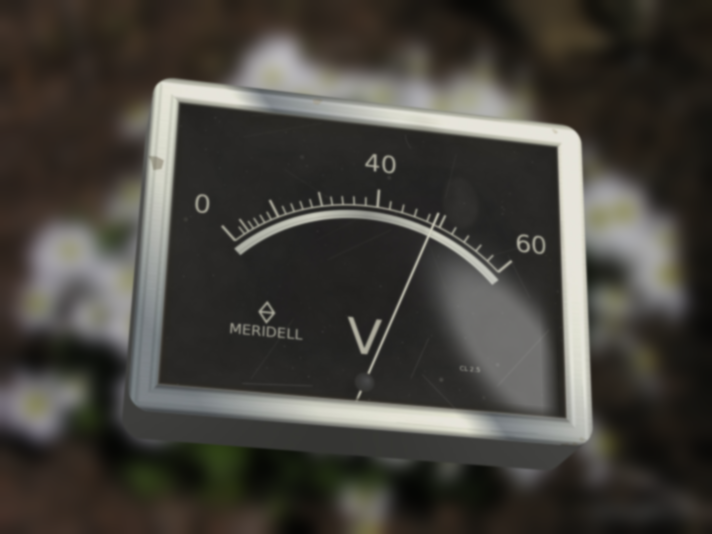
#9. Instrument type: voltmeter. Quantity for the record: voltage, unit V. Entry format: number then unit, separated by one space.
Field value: 49 V
